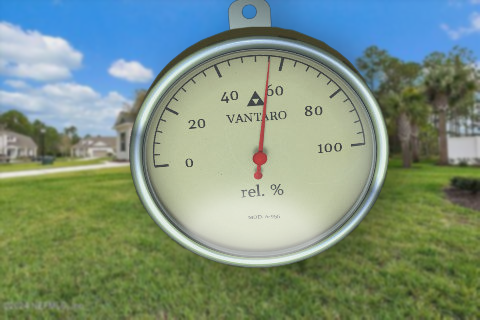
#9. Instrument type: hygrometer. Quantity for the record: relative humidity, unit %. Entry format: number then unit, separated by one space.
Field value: 56 %
